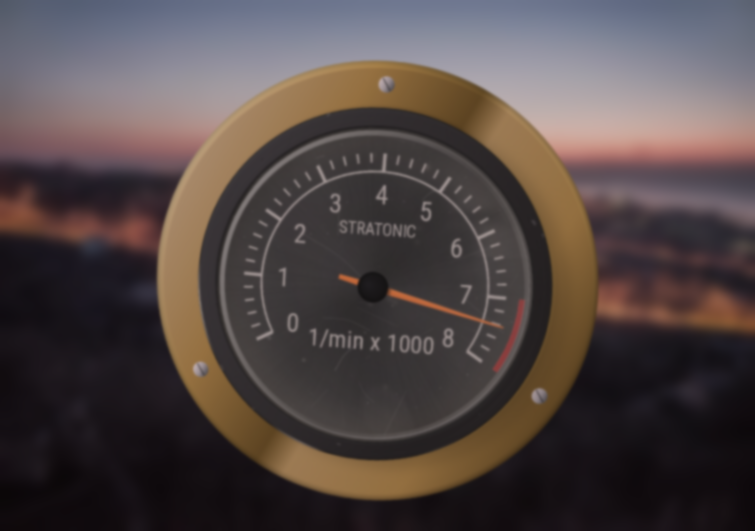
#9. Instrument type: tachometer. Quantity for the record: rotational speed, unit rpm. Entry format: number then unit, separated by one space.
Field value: 7400 rpm
